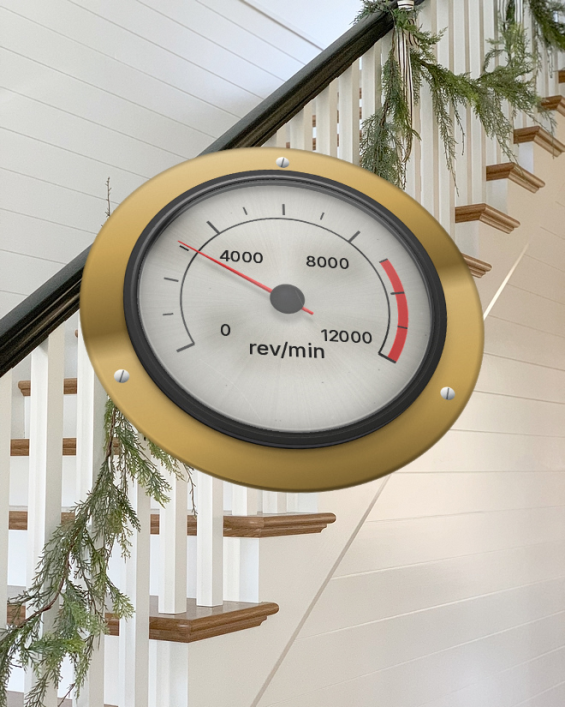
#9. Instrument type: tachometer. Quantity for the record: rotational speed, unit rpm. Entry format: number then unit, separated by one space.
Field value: 3000 rpm
